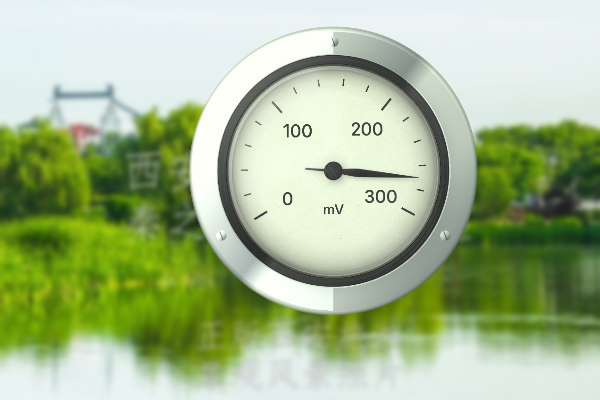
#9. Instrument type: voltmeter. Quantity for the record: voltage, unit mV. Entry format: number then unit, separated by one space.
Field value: 270 mV
